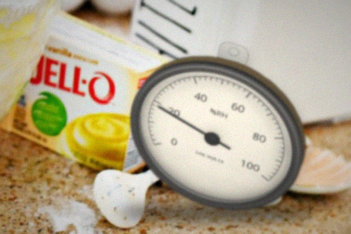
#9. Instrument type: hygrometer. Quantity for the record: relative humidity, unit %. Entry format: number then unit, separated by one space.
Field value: 20 %
